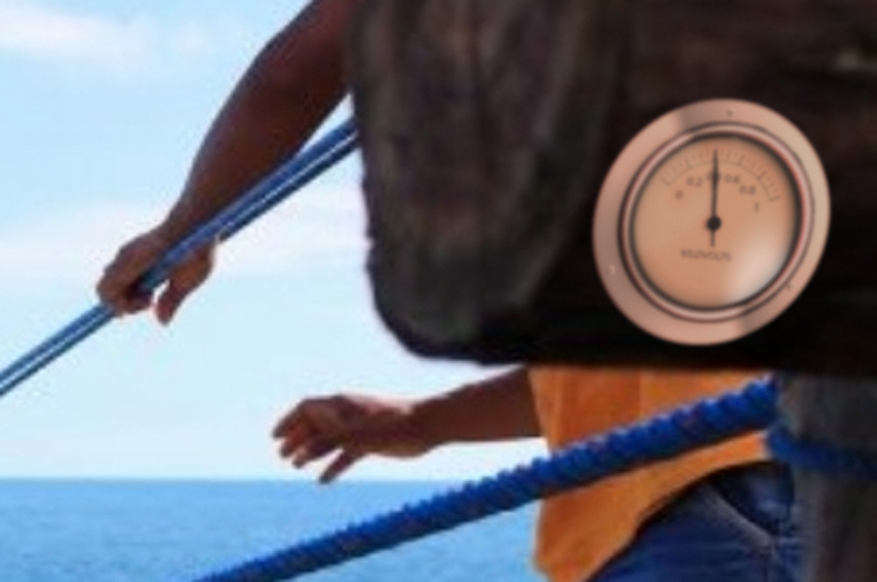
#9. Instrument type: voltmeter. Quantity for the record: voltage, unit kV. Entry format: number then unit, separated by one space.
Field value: 0.4 kV
